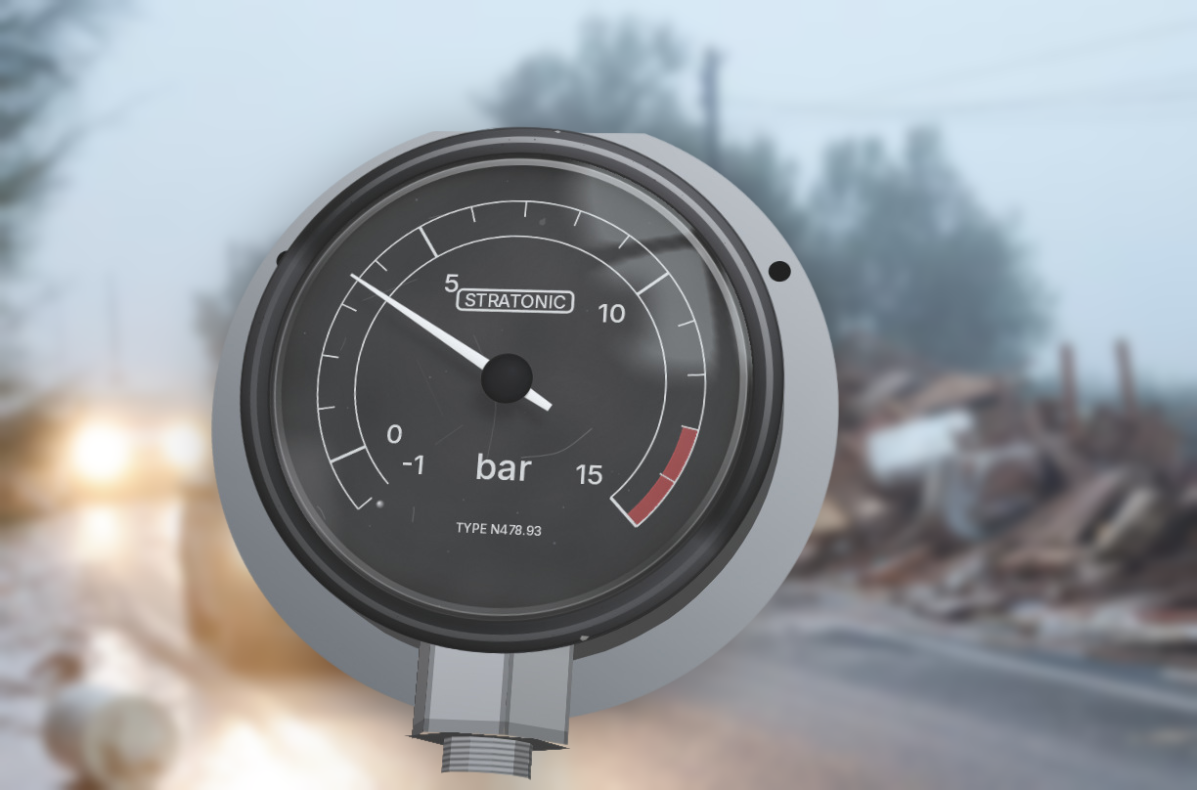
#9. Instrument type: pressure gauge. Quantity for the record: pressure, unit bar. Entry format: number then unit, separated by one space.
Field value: 3.5 bar
